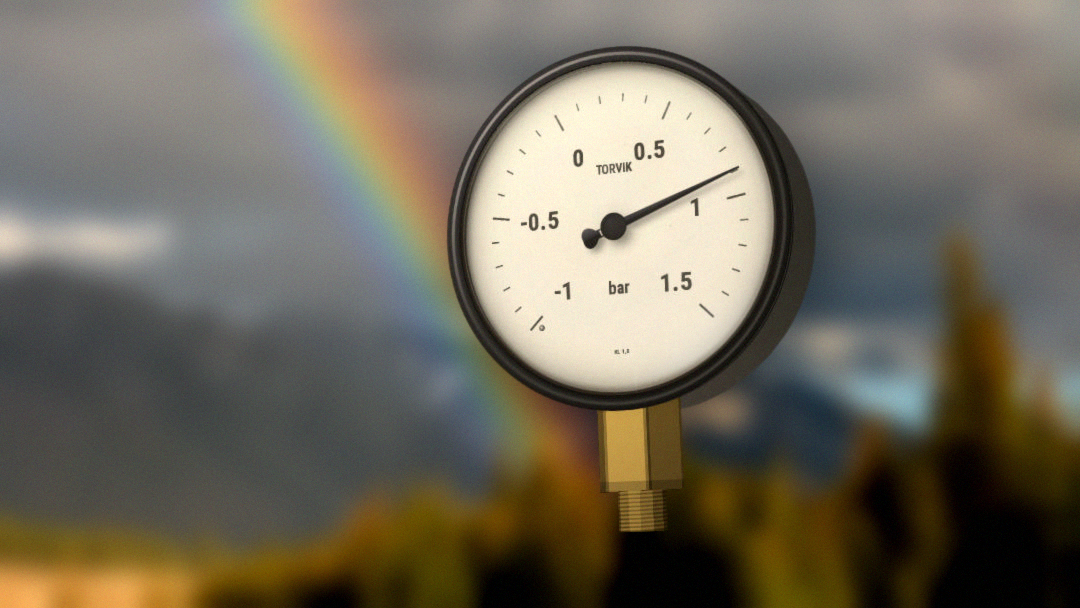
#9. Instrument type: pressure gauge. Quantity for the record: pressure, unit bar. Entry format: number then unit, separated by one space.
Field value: 0.9 bar
